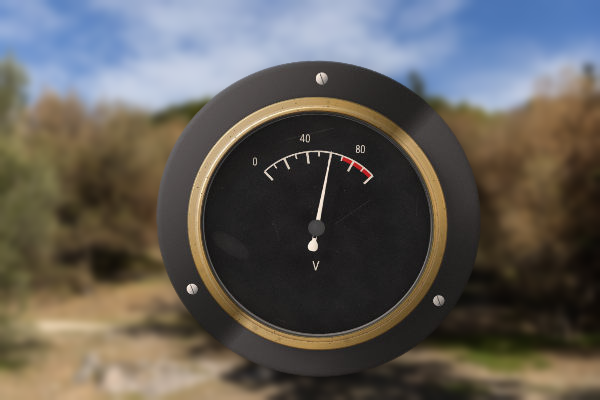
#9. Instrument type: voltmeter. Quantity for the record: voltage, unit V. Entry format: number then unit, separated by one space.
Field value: 60 V
